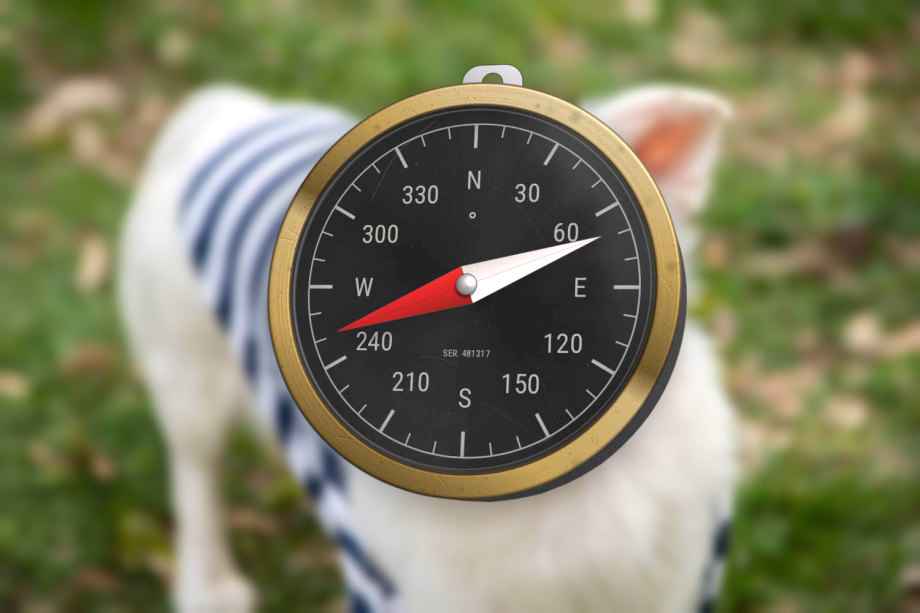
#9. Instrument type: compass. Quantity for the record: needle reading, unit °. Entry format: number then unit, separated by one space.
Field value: 250 °
